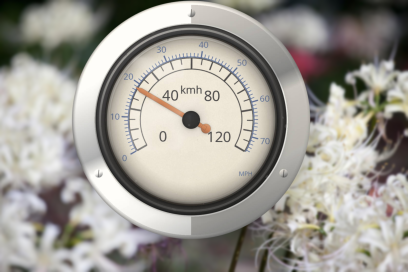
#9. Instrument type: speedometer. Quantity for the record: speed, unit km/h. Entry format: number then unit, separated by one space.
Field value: 30 km/h
